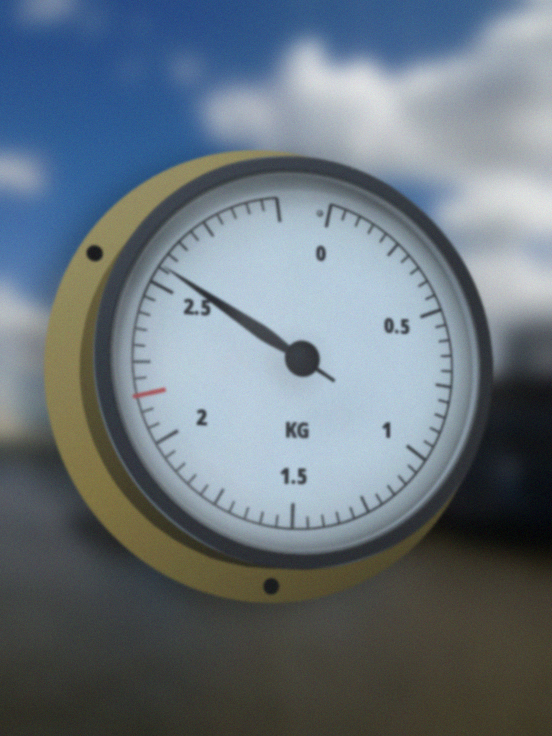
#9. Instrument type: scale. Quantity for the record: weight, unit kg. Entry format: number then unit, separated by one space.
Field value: 2.55 kg
